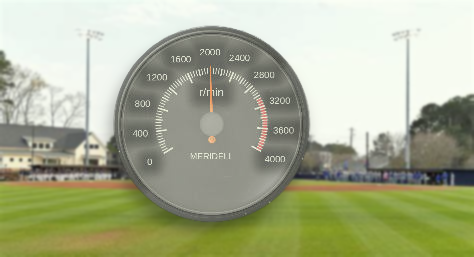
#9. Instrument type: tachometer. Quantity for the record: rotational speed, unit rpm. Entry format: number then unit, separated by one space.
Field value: 2000 rpm
